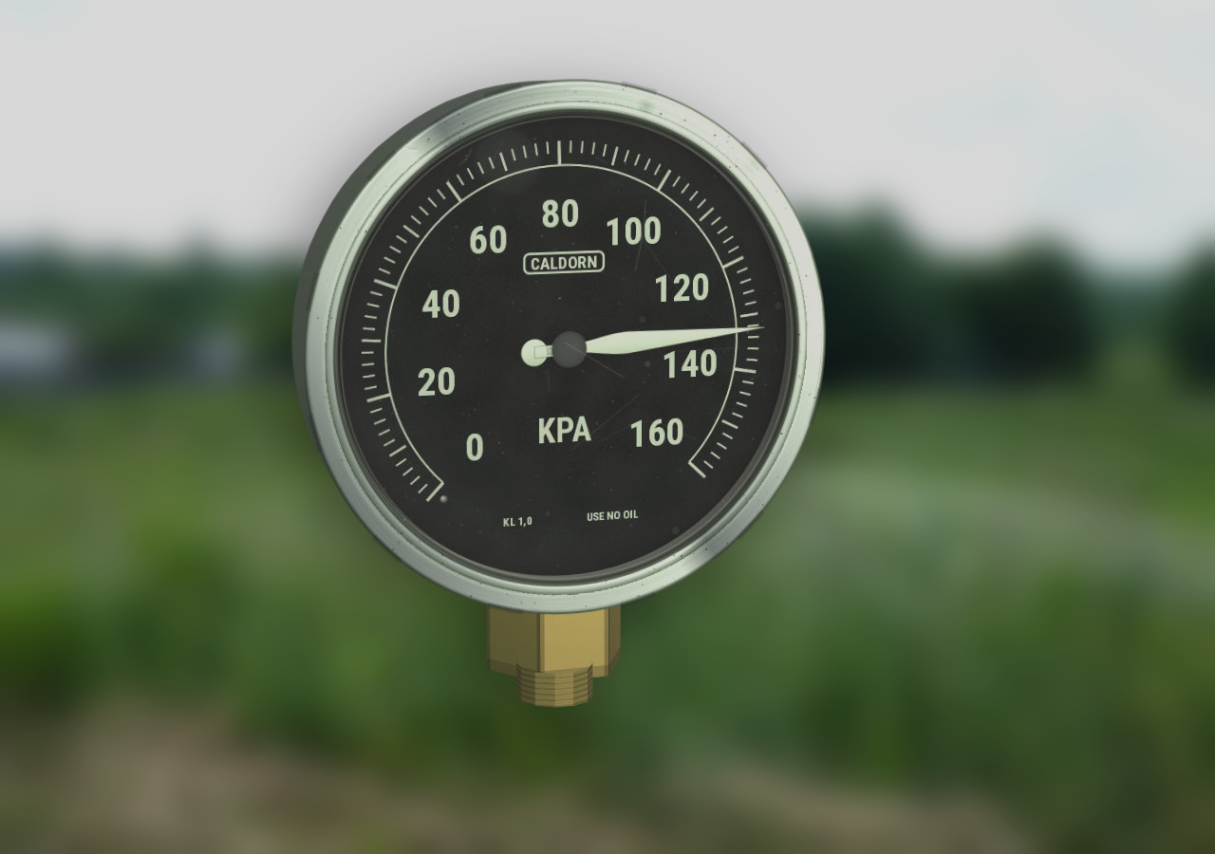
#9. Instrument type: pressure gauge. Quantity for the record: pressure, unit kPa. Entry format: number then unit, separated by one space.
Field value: 132 kPa
